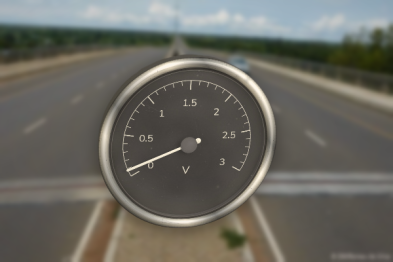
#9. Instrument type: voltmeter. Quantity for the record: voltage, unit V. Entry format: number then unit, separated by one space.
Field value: 0.1 V
